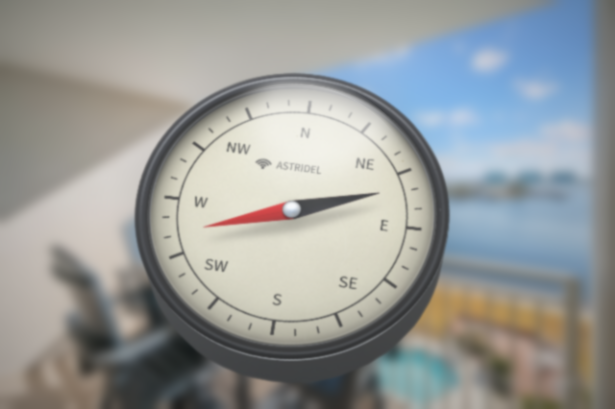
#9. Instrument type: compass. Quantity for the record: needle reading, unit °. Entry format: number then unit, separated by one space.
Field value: 250 °
